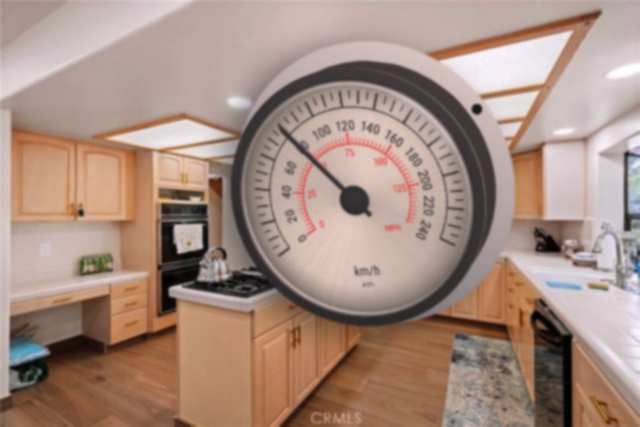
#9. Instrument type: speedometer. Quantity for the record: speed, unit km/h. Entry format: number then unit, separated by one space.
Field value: 80 km/h
